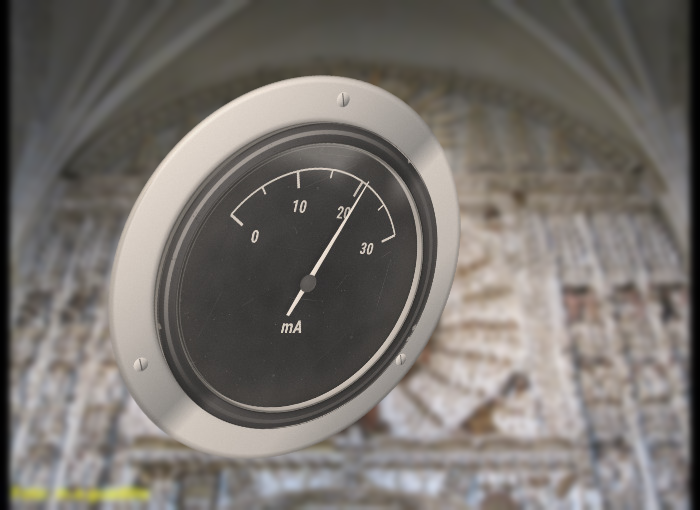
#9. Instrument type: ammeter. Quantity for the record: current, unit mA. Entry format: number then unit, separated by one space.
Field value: 20 mA
